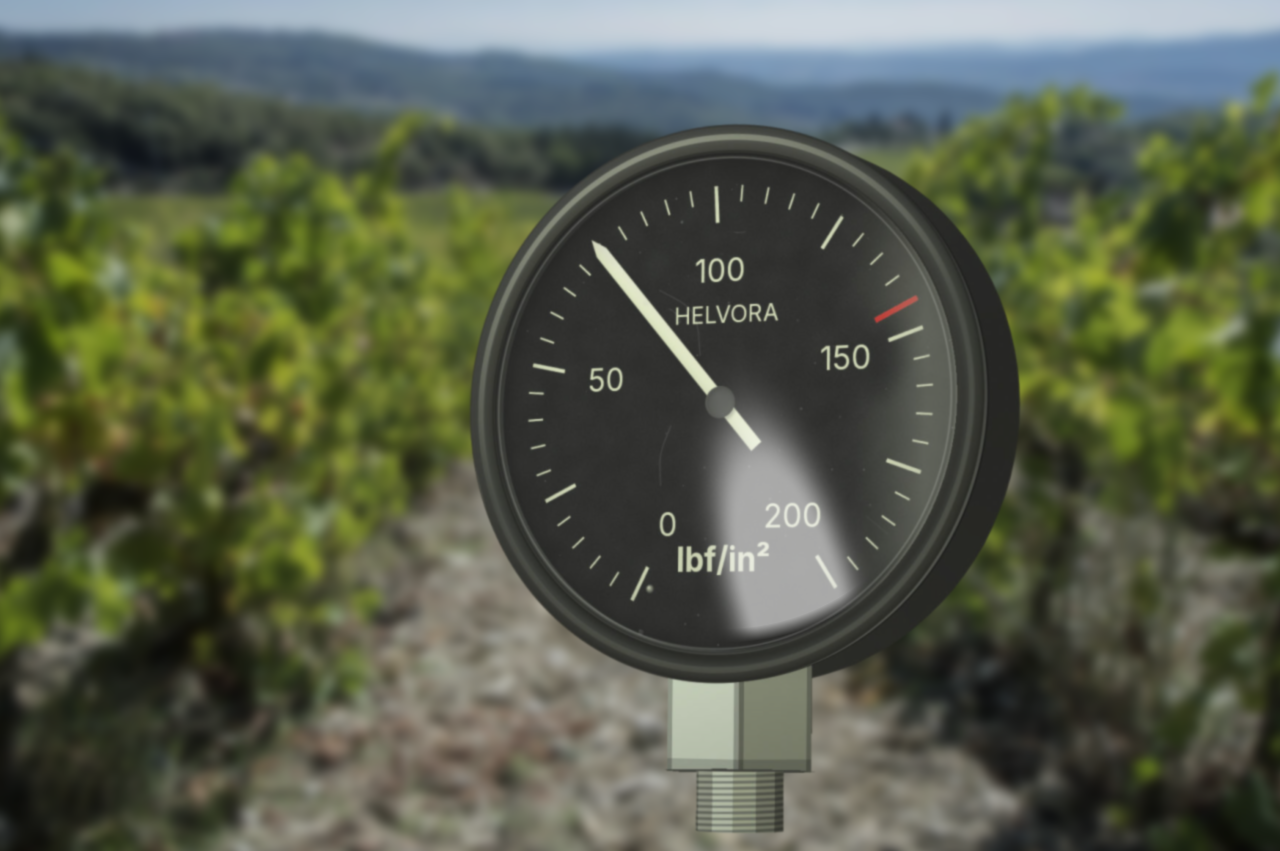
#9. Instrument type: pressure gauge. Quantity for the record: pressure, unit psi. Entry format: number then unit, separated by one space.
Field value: 75 psi
